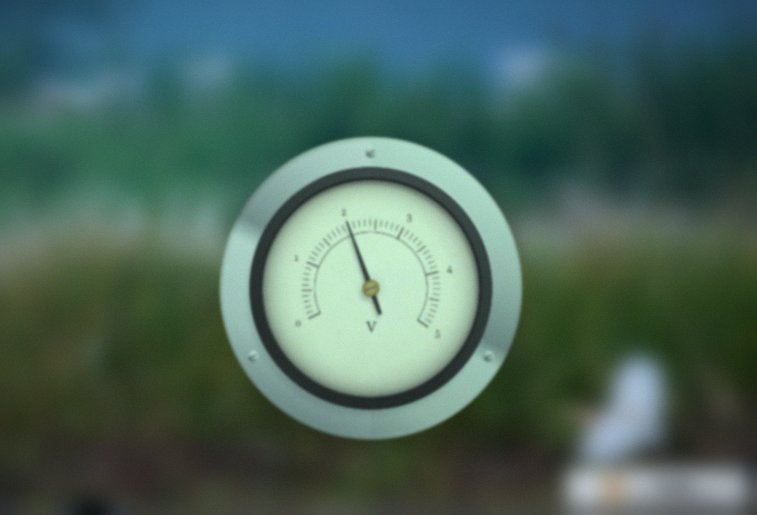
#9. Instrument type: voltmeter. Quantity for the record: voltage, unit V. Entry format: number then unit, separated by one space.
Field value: 2 V
